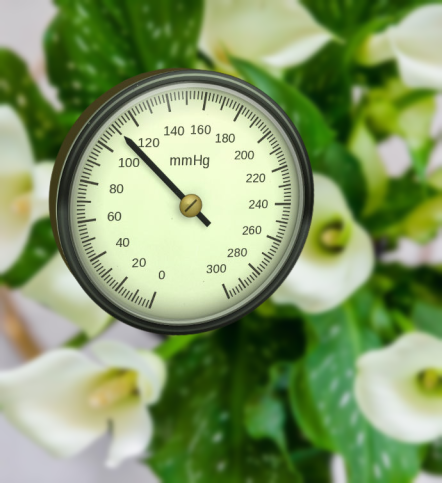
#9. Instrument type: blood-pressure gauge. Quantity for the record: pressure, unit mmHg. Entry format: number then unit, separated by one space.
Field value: 110 mmHg
